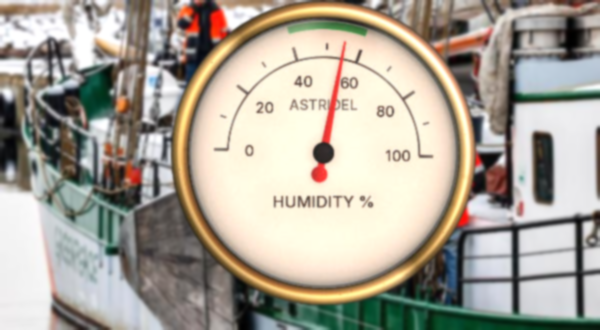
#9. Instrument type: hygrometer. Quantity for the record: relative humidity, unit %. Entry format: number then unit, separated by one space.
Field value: 55 %
